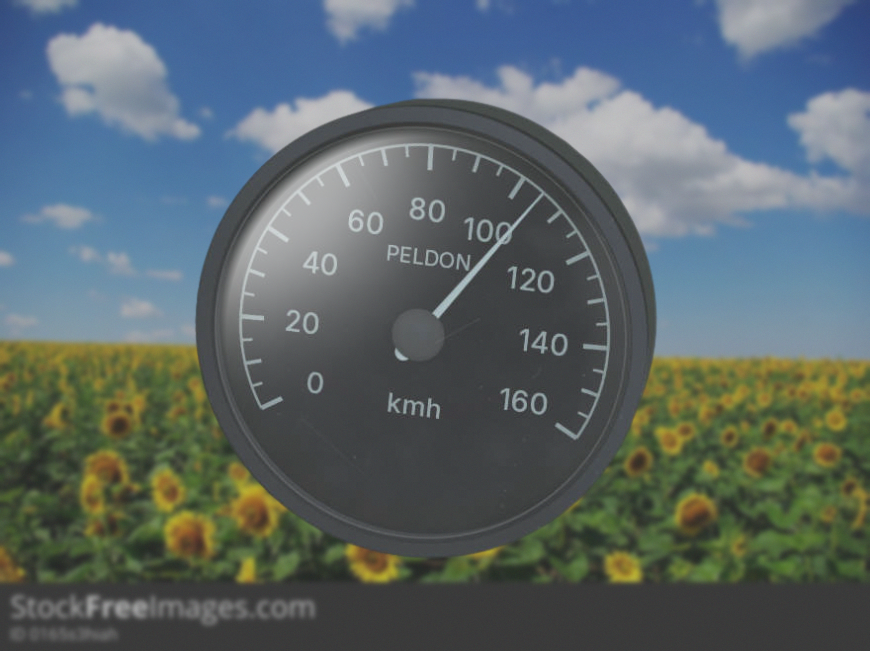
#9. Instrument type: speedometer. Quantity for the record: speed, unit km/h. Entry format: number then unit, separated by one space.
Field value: 105 km/h
